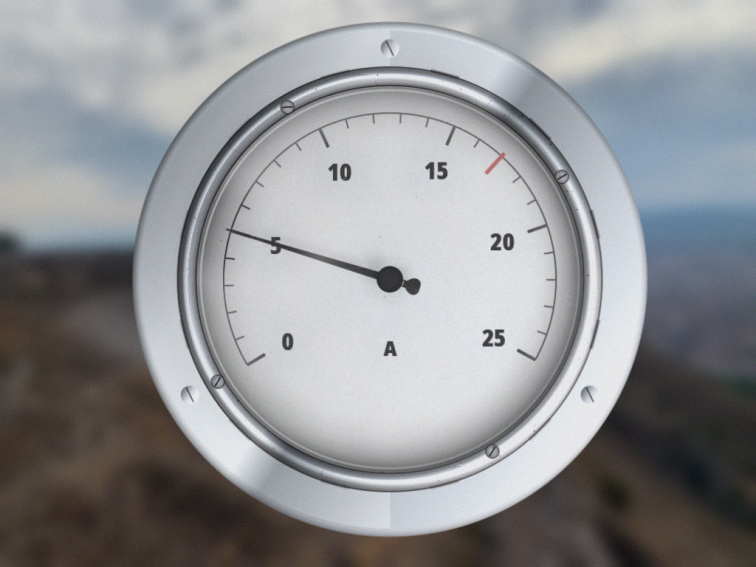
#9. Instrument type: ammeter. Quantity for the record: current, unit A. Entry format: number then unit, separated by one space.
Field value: 5 A
